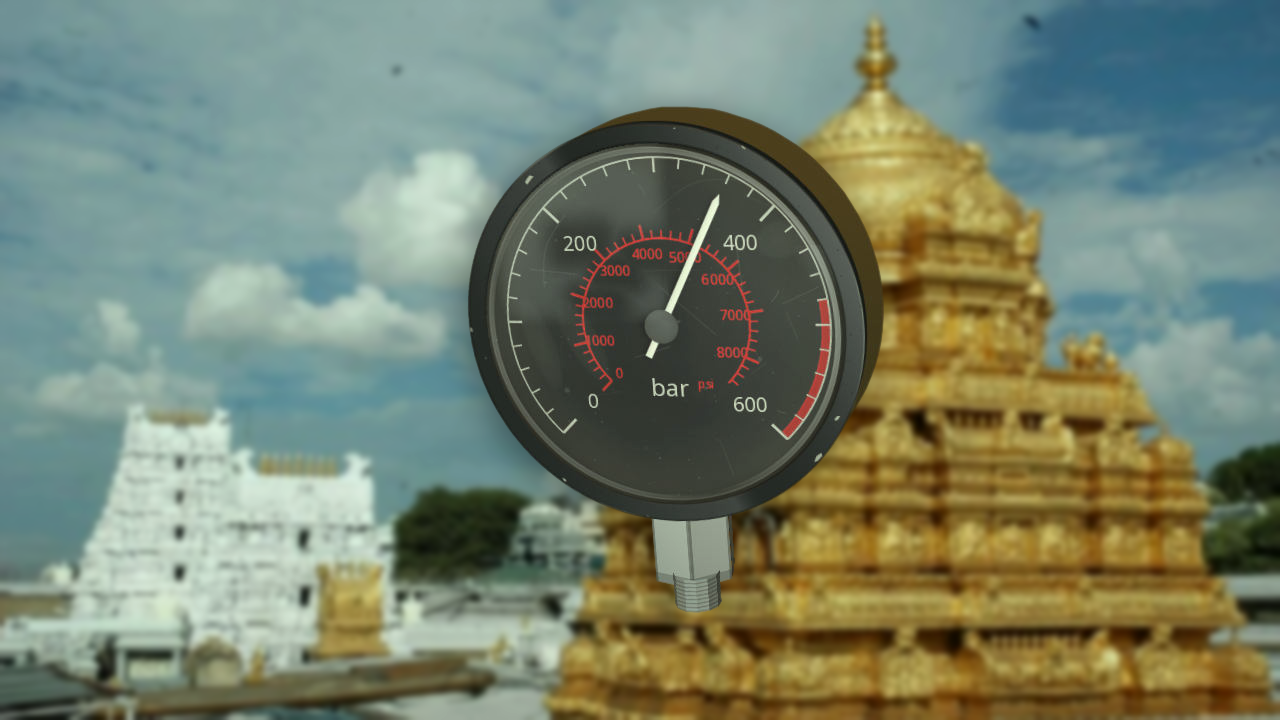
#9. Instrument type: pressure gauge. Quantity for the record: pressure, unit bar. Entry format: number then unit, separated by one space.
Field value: 360 bar
